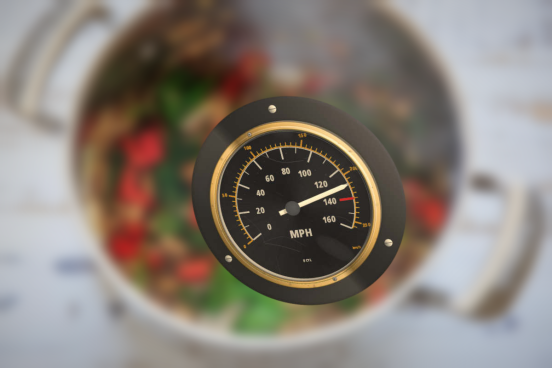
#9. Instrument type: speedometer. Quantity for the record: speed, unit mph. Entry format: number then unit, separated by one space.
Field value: 130 mph
